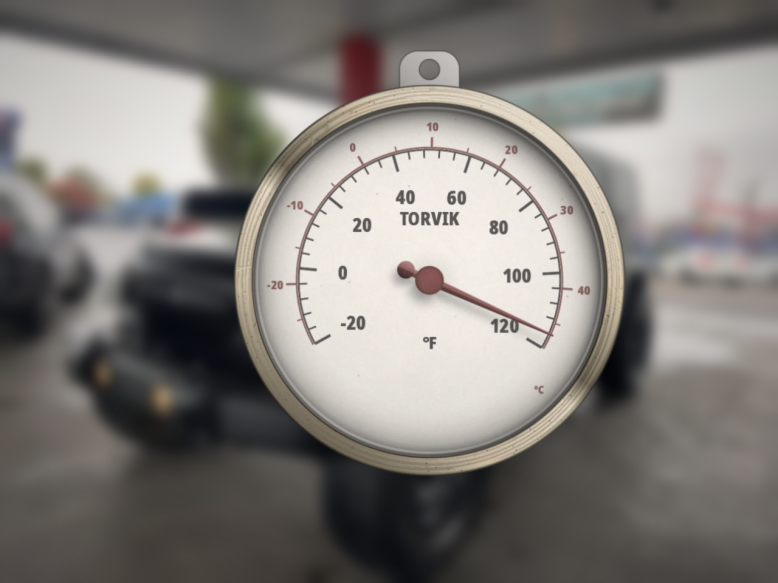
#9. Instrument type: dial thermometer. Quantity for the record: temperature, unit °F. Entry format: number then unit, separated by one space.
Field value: 116 °F
